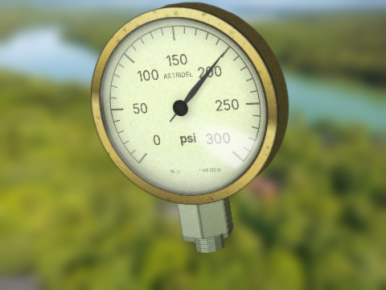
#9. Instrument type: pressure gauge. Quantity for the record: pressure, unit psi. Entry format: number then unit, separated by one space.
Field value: 200 psi
